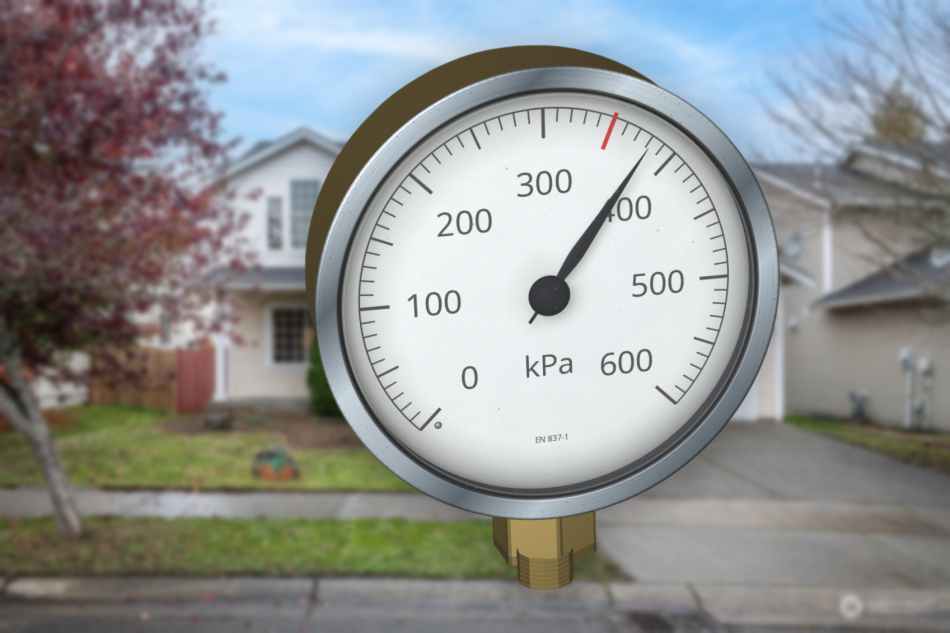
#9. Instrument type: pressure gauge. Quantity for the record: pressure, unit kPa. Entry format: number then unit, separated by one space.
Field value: 380 kPa
